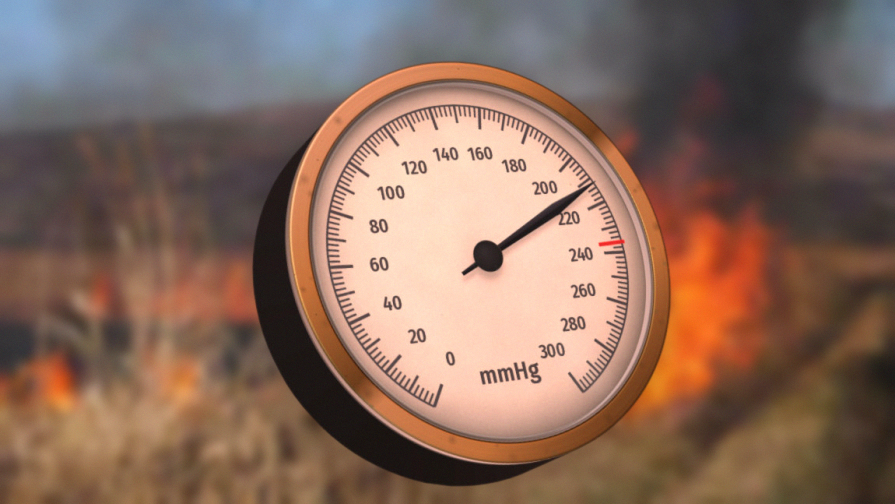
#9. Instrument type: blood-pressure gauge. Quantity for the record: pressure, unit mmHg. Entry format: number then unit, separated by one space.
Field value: 212 mmHg
